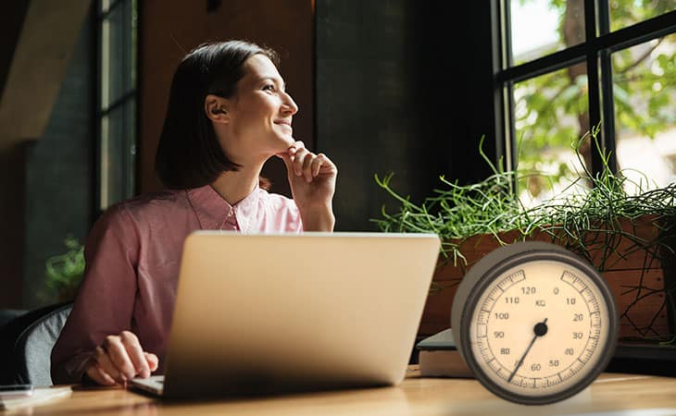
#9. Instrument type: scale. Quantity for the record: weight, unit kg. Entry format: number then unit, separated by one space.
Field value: 70 kg
